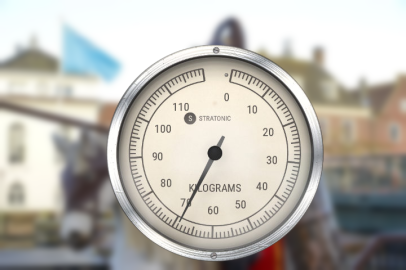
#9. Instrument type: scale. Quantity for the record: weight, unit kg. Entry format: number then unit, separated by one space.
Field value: 69 kg
